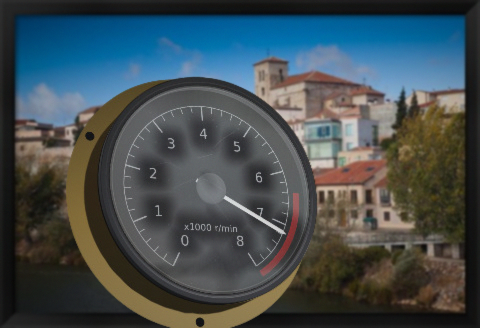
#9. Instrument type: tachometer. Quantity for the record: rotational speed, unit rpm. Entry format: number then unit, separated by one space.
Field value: 7200 rpm
